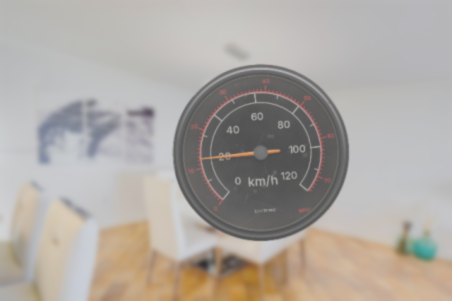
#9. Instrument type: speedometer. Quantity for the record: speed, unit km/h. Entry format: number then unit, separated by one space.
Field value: 20 km/h
